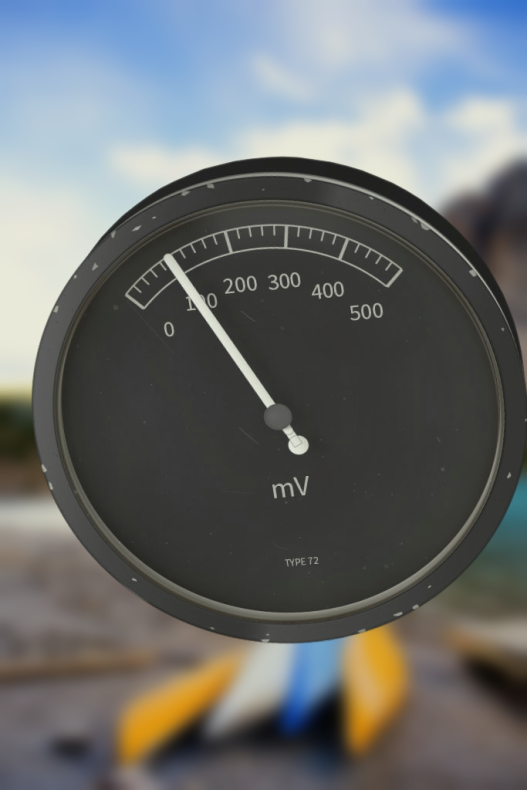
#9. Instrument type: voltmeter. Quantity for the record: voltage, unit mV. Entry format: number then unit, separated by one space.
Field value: 100 mV
